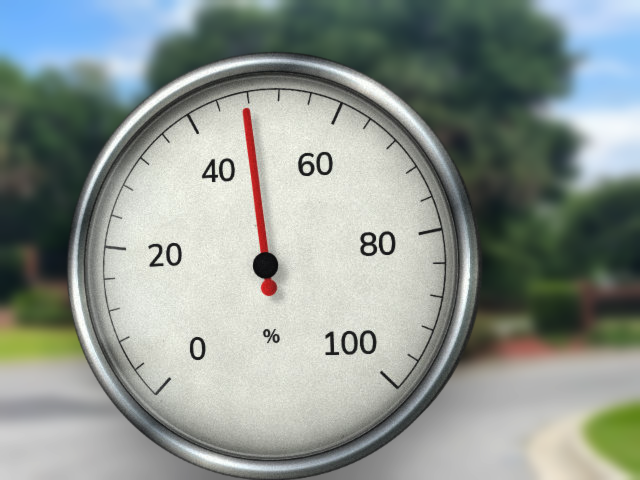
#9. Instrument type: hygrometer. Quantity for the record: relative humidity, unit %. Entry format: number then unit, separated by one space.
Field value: 48 %
